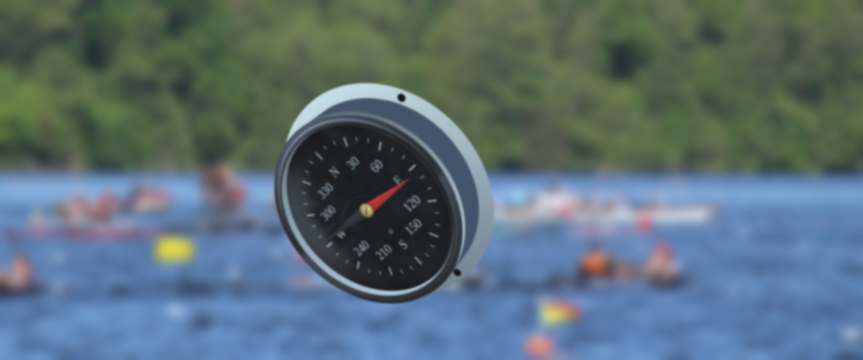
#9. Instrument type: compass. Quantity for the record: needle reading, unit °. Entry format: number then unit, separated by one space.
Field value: 95 °
